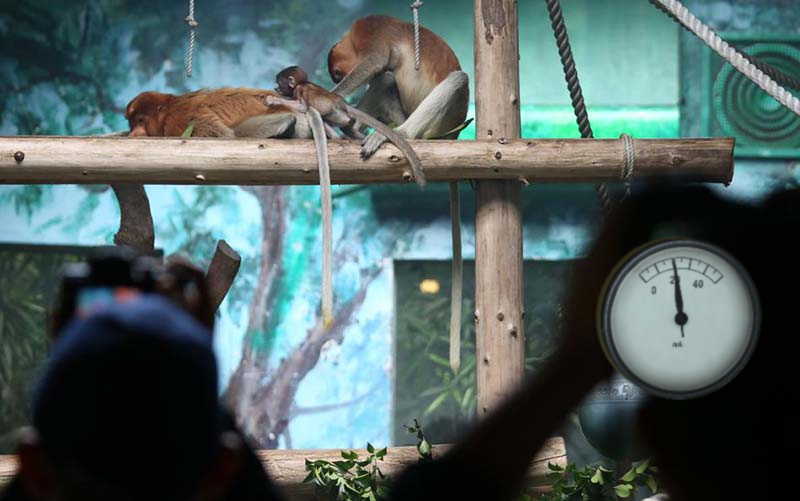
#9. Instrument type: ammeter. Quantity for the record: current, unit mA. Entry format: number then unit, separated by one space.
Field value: 20 mA
